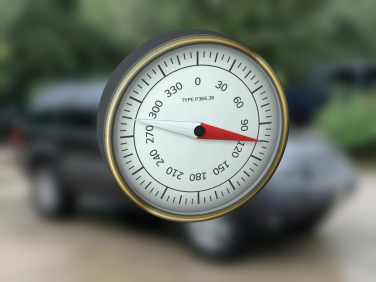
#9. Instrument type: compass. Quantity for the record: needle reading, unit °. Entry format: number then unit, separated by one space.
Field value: 105 °
